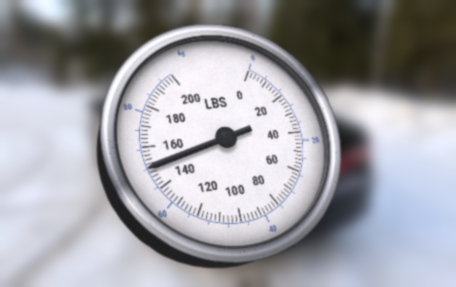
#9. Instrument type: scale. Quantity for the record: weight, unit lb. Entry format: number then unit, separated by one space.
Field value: 150 lb
